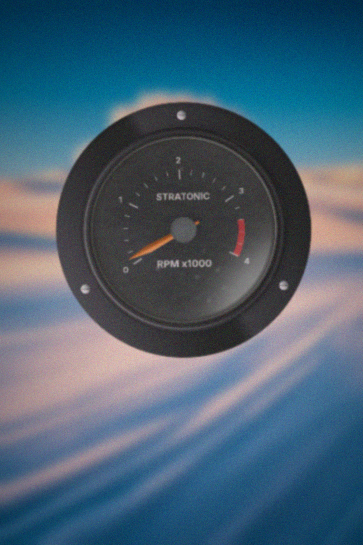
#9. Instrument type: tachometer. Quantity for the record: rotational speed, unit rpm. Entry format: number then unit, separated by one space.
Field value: 100 rpm
